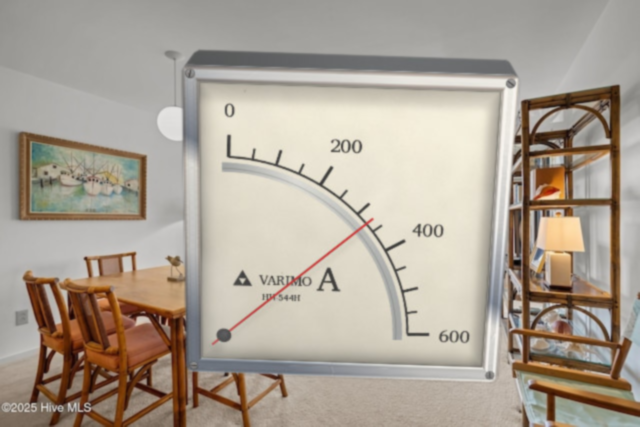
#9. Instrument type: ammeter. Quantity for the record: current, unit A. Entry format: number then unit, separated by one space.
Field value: 325 A
